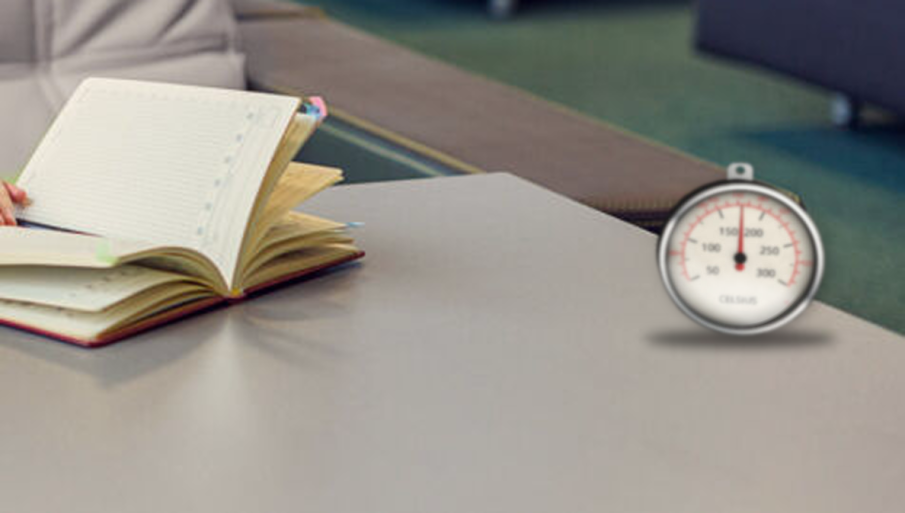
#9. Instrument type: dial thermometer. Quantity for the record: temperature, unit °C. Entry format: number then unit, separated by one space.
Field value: 175 °C
